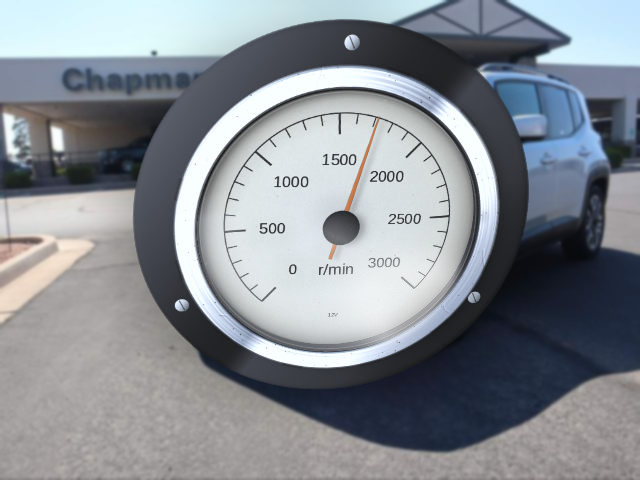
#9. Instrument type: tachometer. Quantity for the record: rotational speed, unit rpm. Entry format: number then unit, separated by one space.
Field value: 1700 rpm
